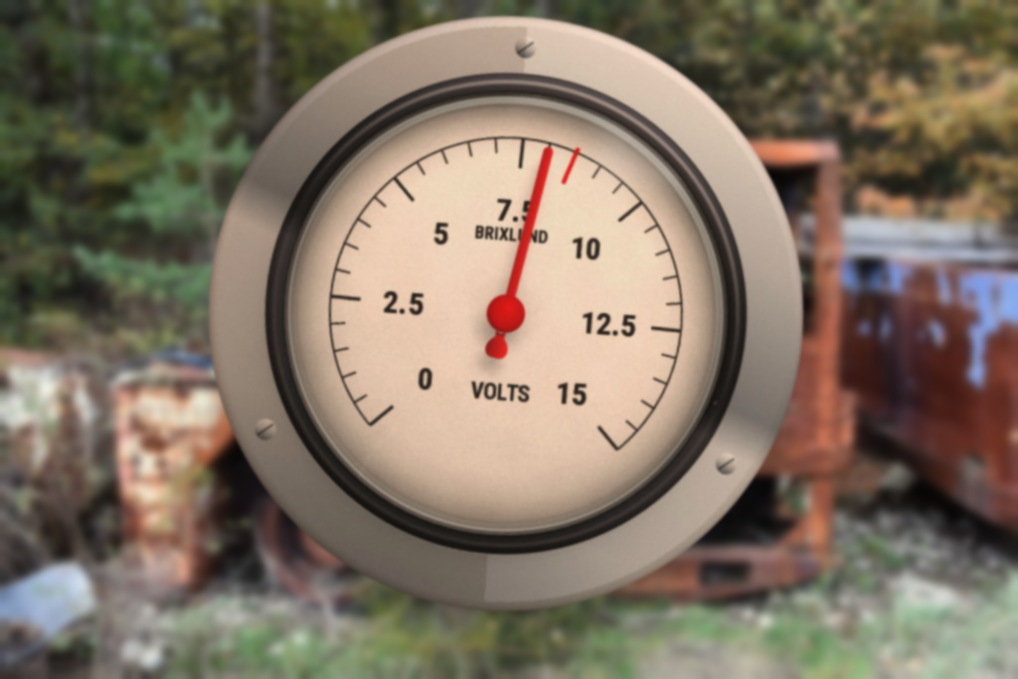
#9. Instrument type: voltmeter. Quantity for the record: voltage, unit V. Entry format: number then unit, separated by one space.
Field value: 8 V
